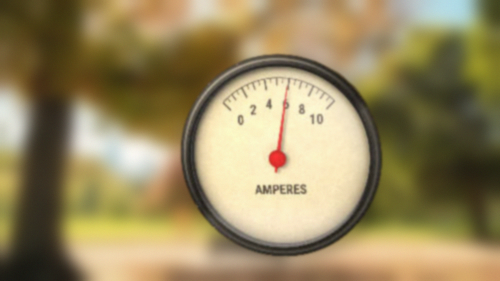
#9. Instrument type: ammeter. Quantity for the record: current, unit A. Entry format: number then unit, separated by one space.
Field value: 6 A
